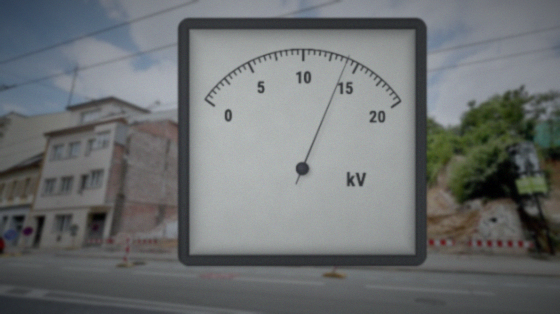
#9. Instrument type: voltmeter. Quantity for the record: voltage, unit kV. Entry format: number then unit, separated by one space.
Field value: 14 kV
